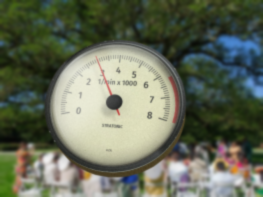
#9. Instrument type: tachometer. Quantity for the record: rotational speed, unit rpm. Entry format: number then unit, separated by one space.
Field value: 3000 rpm
